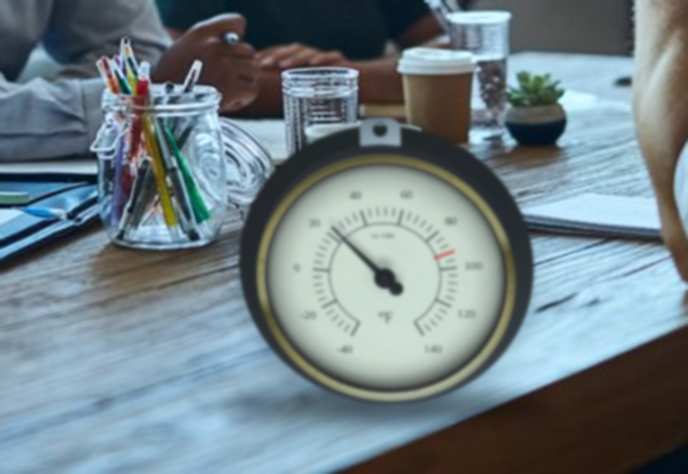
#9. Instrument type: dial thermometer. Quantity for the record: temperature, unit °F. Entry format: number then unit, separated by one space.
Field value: 24 °F
